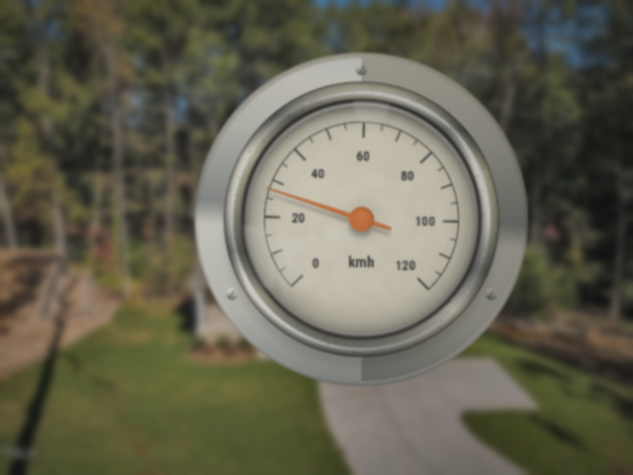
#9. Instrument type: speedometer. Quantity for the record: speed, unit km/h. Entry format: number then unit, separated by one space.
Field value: 27.5 km/h
